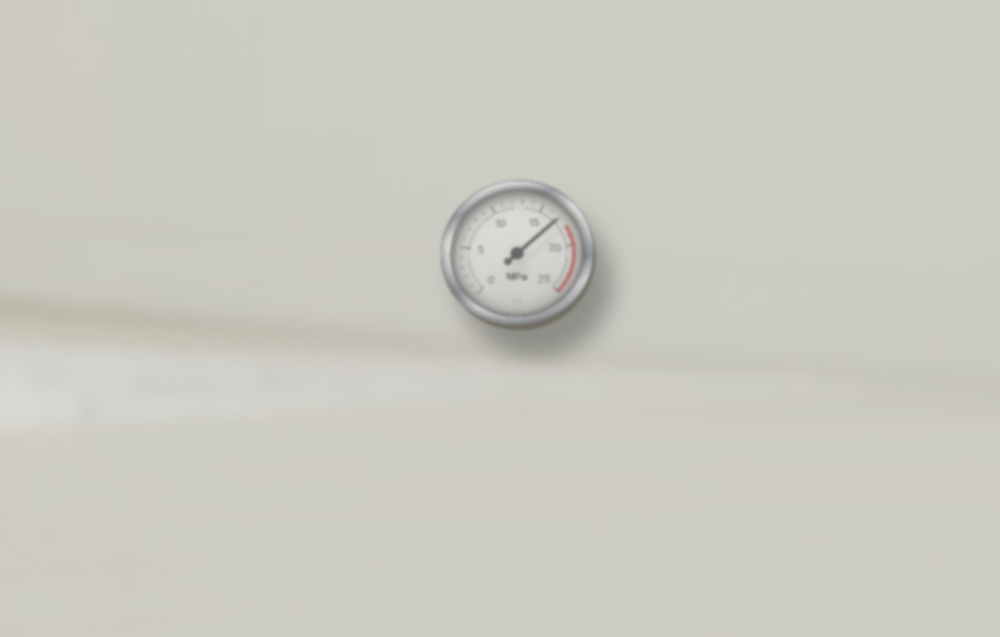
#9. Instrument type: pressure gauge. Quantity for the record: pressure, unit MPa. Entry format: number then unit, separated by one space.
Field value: 17 MPa
